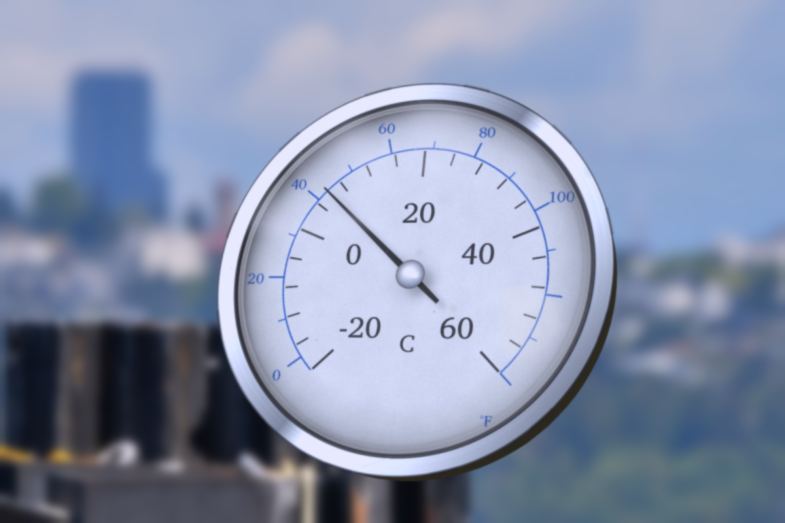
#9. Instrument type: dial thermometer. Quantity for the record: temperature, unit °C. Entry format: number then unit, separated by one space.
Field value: 6 °C
